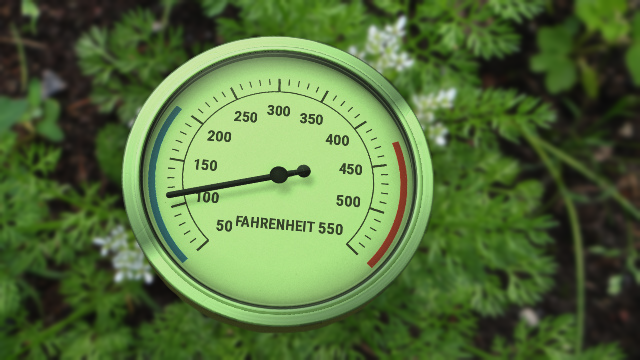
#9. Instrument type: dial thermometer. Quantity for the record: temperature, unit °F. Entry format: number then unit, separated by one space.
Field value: 110 °F
